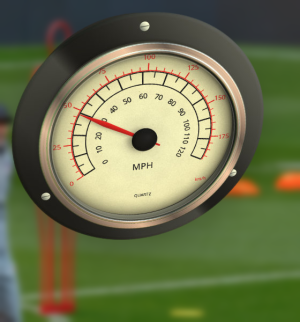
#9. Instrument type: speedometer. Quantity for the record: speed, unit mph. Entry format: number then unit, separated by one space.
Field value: 30 mph
